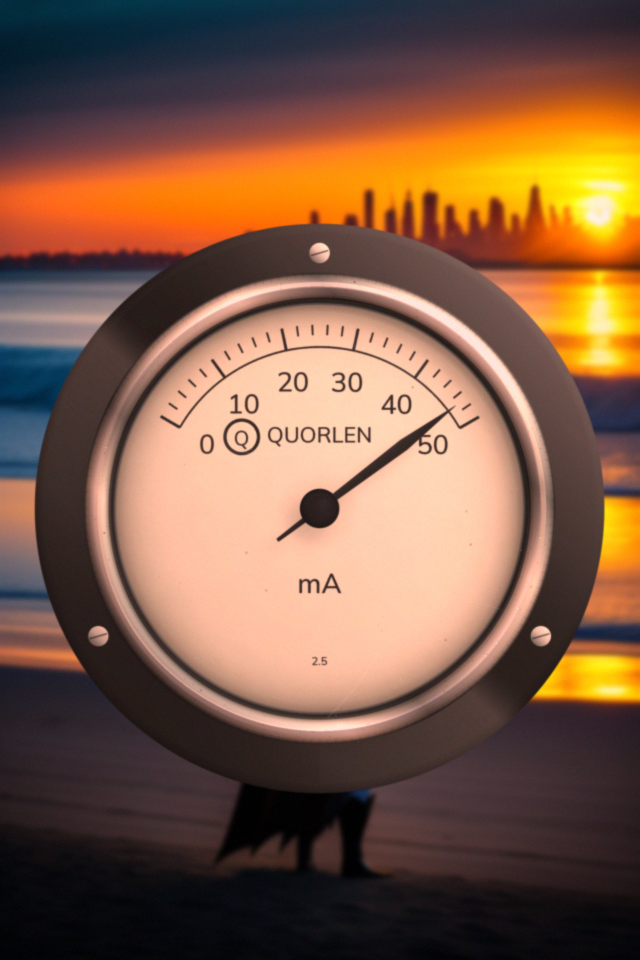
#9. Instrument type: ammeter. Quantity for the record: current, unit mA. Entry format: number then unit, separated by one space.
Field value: 47 mA
